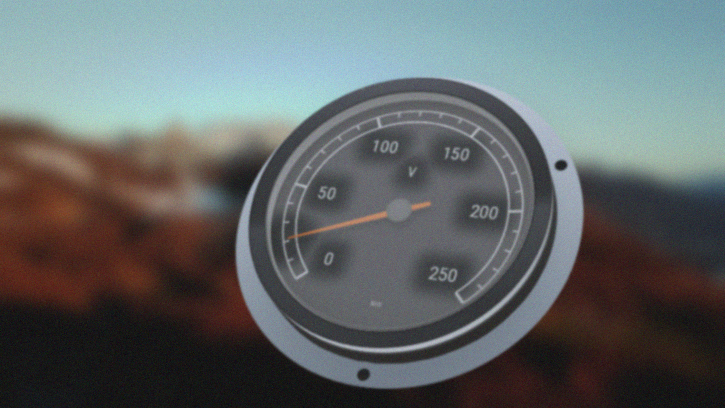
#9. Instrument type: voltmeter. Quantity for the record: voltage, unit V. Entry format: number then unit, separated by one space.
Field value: 20 V
